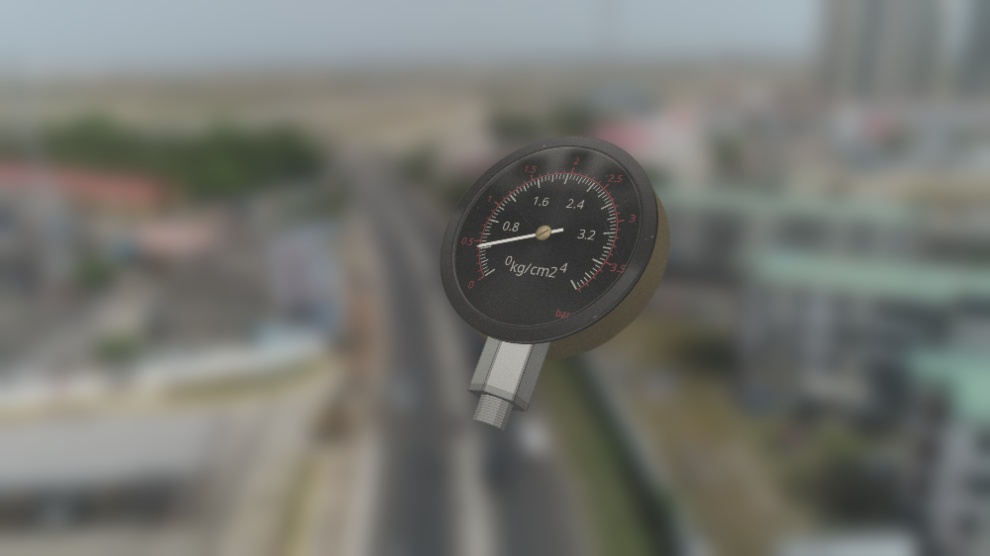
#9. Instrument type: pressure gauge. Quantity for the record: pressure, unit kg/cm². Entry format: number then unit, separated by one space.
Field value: 0.4 kg/cm²
